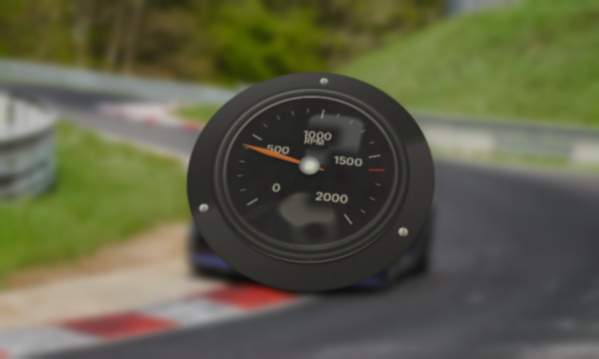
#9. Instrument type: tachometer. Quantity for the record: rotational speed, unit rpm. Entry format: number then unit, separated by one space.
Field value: 400 rpm
